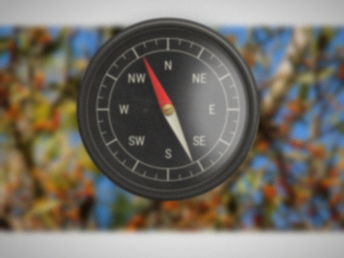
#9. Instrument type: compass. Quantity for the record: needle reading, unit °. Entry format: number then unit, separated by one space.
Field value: 335 °
